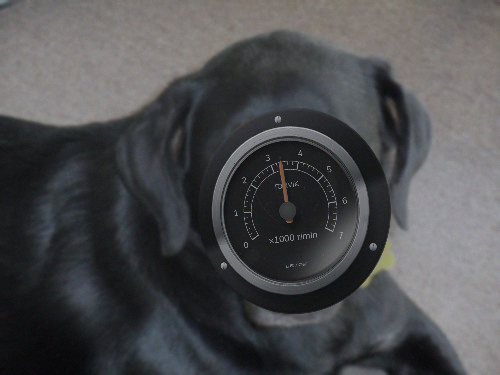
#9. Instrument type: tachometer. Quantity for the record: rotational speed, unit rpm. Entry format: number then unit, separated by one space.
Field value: 3400 rpm
